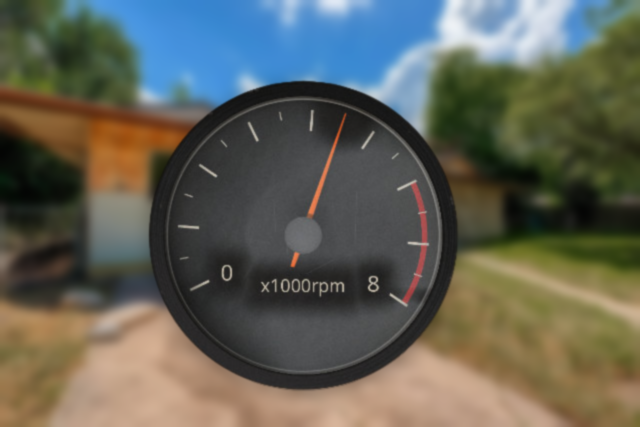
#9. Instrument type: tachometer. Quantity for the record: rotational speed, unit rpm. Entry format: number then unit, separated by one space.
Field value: 4500 rpm
